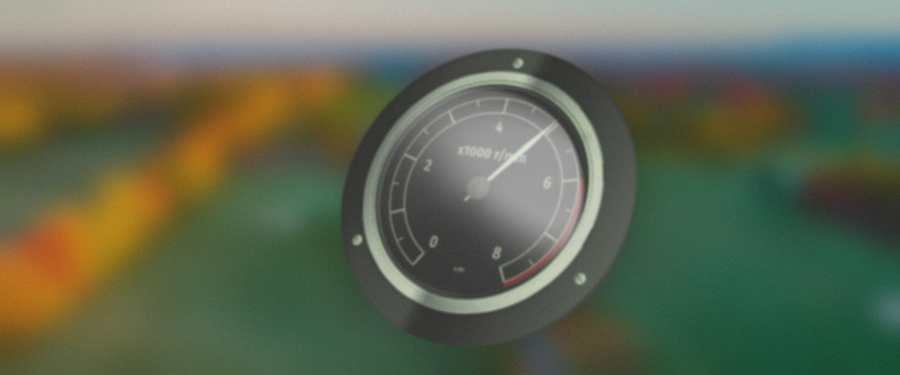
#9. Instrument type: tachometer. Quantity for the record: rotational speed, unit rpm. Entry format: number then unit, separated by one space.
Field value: 5000 rpm
